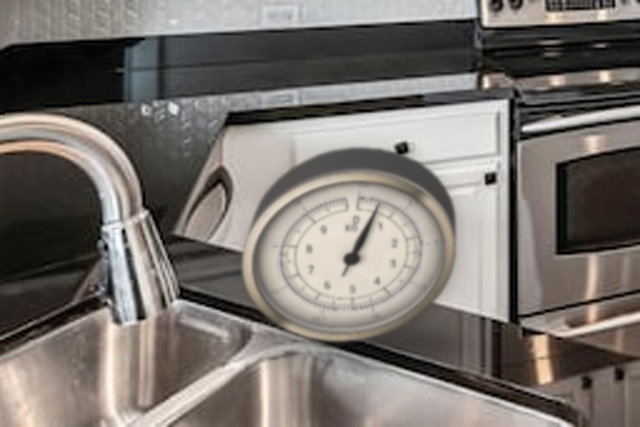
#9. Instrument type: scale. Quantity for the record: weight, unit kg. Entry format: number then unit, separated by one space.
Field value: 0.5 kg
